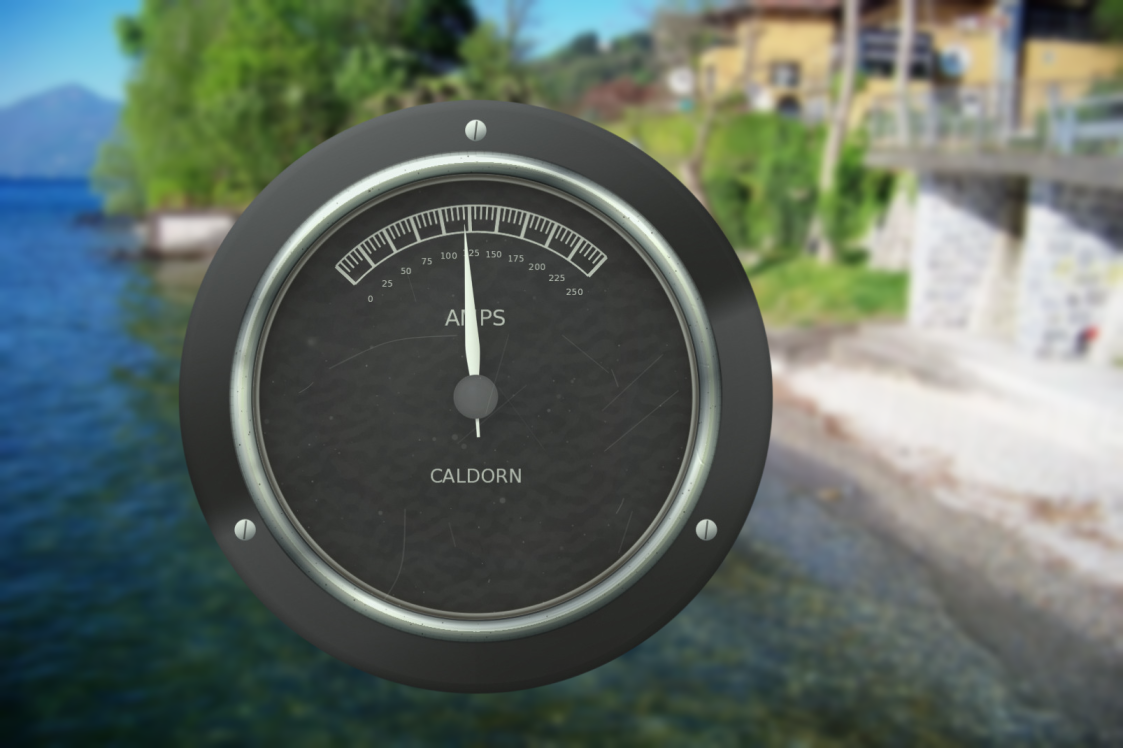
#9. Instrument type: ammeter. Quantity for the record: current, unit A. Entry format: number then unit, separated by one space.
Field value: 120 A
